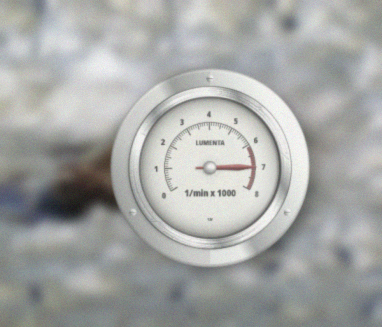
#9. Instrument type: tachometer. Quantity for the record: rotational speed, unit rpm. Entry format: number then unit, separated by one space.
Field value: 7000 rpm
